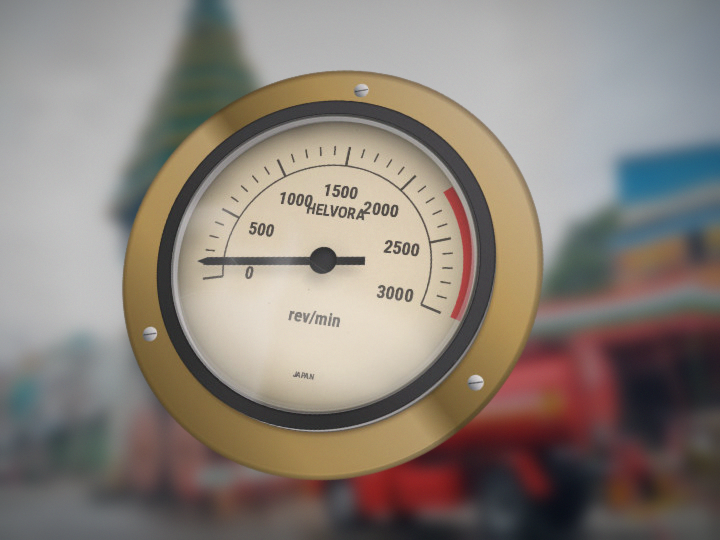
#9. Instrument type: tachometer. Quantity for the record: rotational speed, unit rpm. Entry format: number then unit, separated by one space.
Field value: 100 rpm
